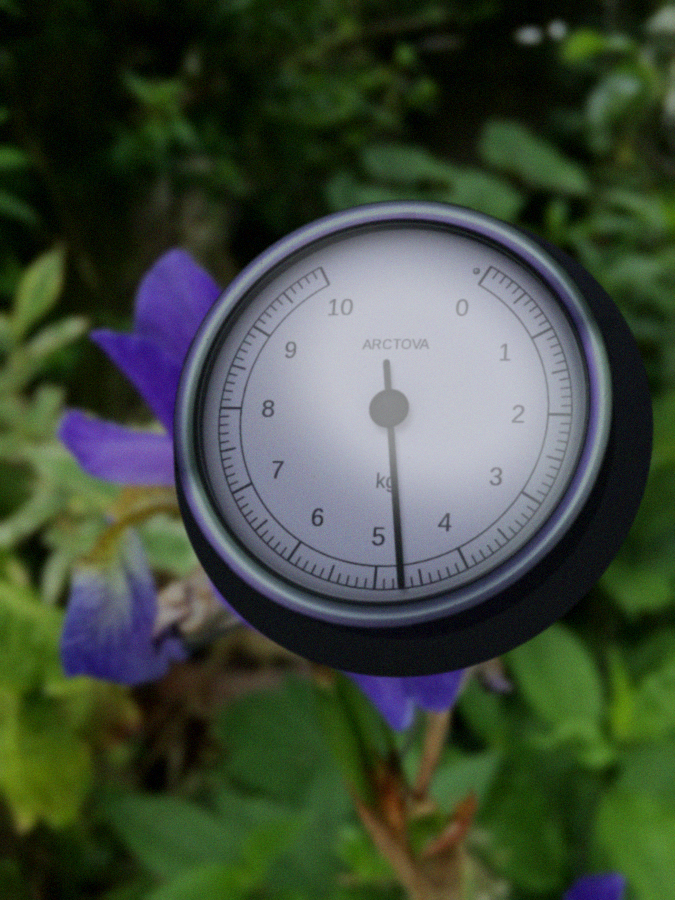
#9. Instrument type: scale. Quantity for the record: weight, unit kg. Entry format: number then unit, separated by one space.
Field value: 4.7 kg
